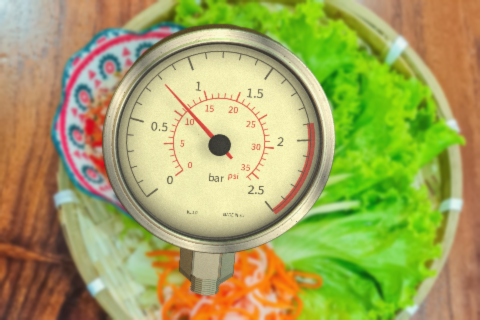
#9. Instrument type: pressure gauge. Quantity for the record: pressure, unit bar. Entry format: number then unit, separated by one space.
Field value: 0.8 bar
